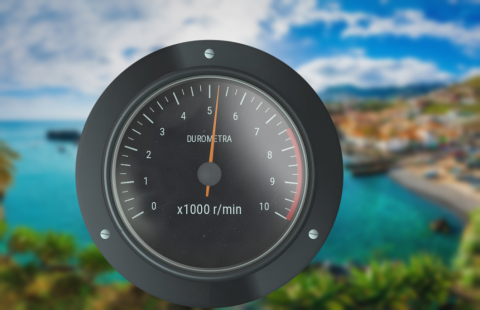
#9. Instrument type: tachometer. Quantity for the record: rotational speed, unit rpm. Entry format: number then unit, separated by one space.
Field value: 5250 rpm
